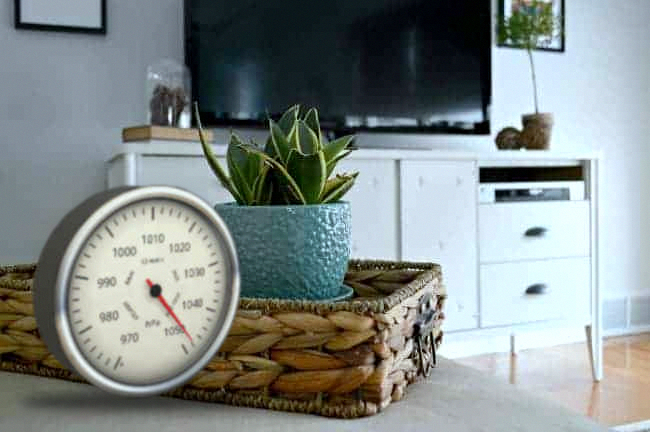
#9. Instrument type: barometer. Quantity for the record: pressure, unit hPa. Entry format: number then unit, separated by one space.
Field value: 1048 hPa
